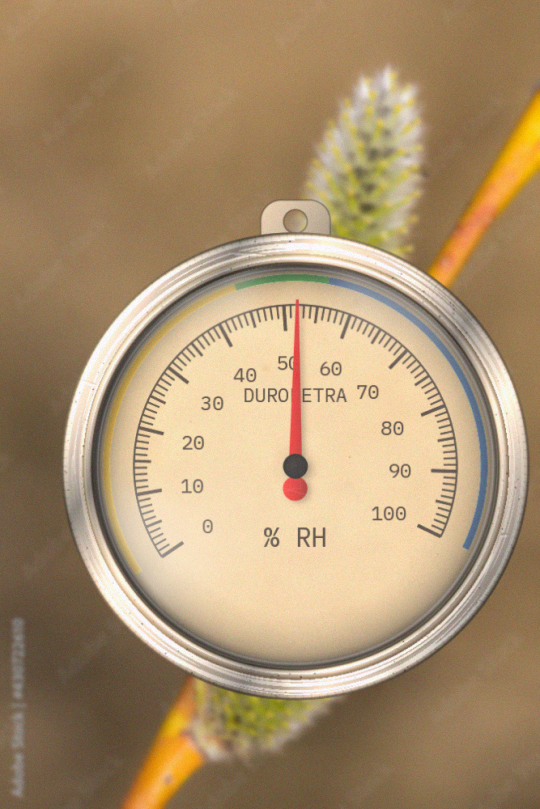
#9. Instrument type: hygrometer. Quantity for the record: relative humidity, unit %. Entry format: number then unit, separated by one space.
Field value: 52 %
